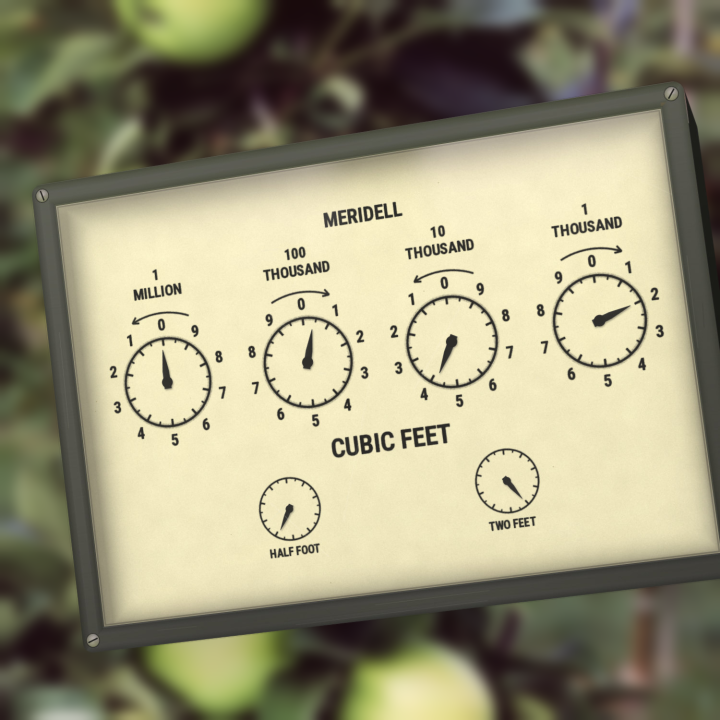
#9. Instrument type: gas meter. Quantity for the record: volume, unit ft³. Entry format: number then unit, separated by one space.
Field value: 4200 ft³
